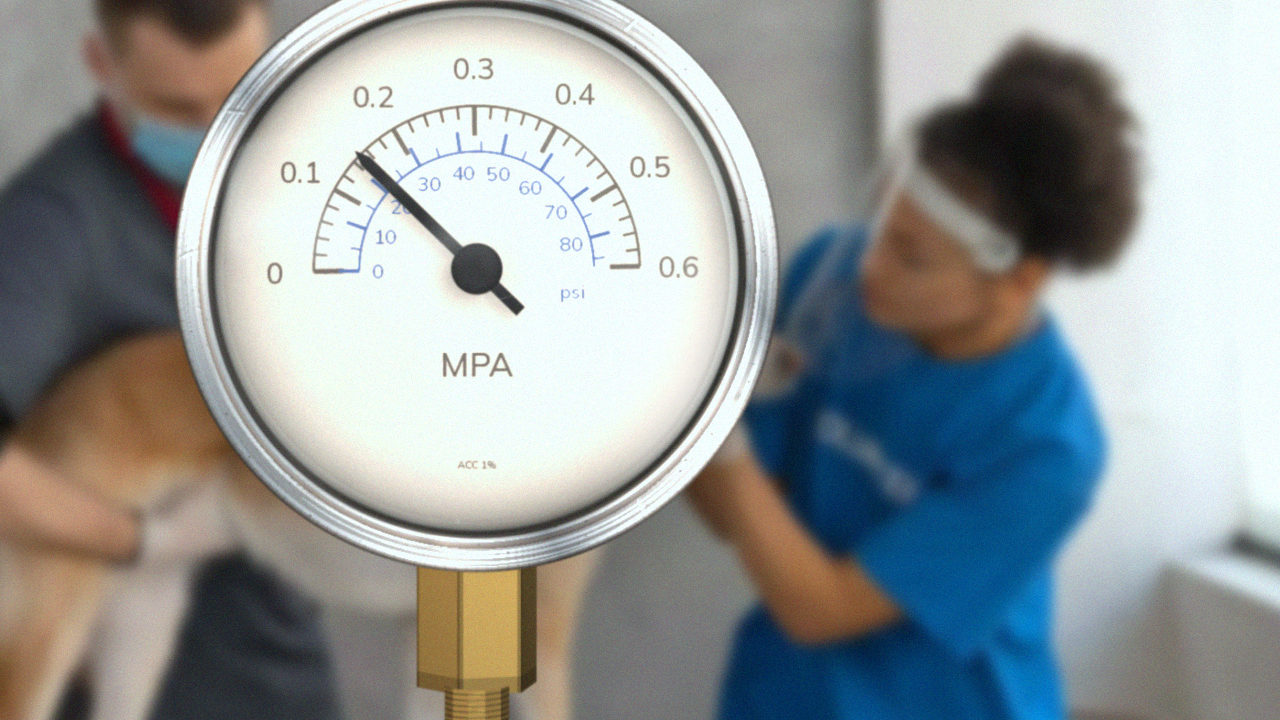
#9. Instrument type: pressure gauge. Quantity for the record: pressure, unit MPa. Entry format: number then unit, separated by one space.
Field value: 0.15 MPa
